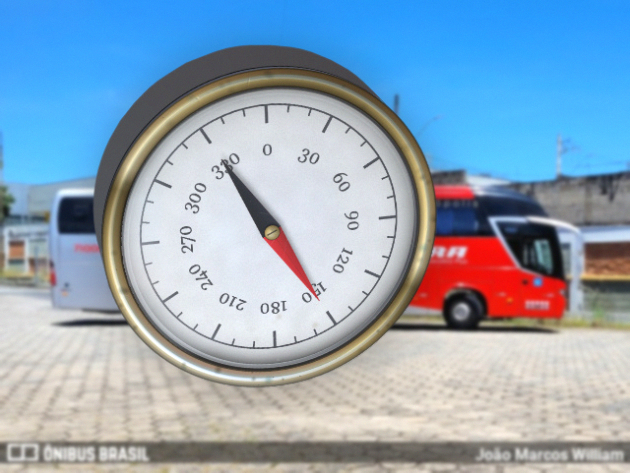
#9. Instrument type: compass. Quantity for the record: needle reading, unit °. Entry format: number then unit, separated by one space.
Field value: 150 °
